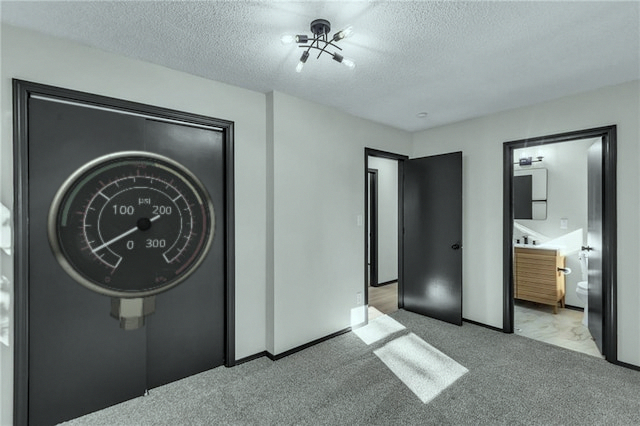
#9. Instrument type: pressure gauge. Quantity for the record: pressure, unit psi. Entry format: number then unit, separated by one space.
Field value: 30 psi
